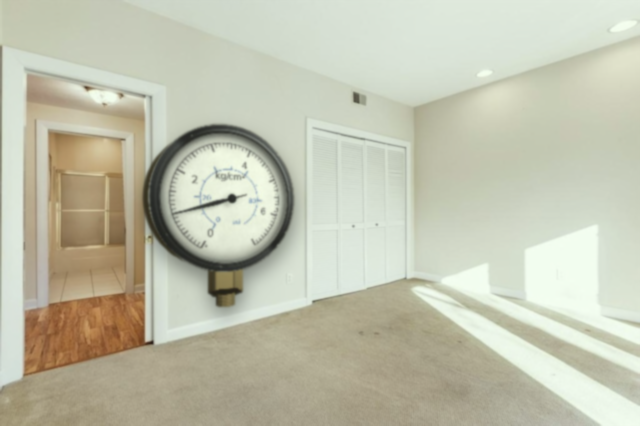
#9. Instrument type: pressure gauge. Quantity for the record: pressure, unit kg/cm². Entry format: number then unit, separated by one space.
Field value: 1 kg/cm²
